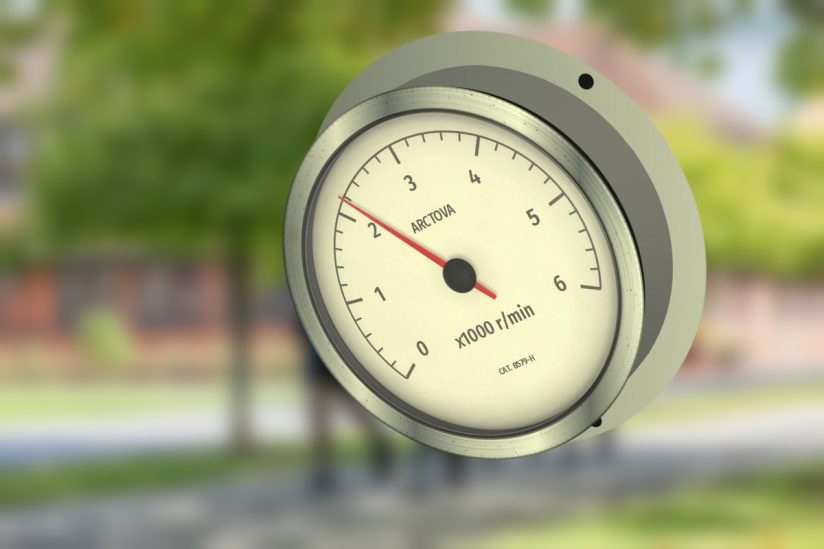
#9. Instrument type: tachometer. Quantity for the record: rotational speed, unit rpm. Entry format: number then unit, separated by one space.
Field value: 2200 rpm
